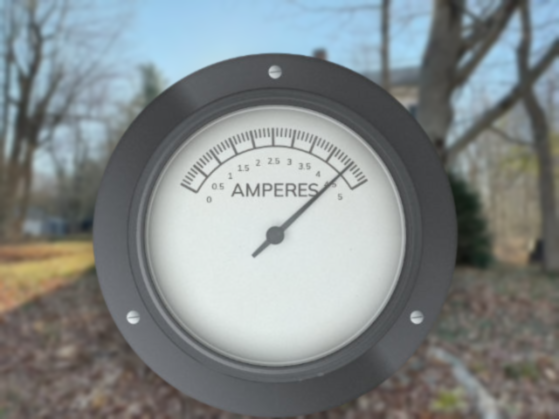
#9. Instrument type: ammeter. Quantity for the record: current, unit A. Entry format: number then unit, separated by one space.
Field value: 4.5 A
